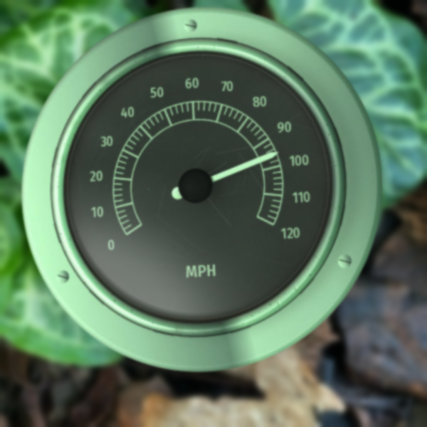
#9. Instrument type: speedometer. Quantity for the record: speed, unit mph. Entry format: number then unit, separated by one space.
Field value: 96 mph
